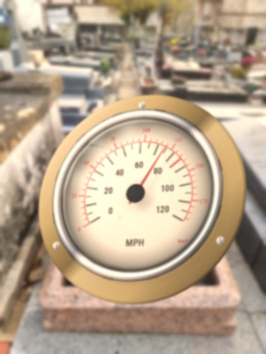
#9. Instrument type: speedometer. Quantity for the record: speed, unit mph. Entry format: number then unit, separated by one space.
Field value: 75 mph
